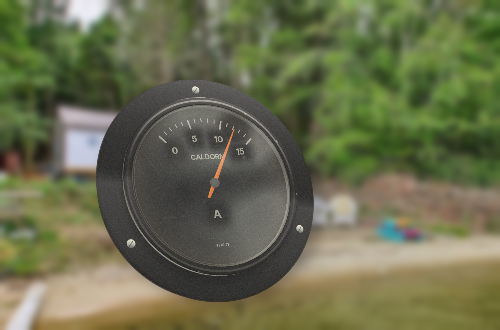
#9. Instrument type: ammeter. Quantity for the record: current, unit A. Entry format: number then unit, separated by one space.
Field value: 12 A
